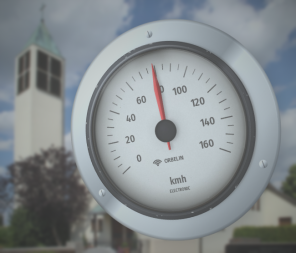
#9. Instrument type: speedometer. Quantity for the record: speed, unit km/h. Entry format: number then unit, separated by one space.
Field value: 80 km/h
